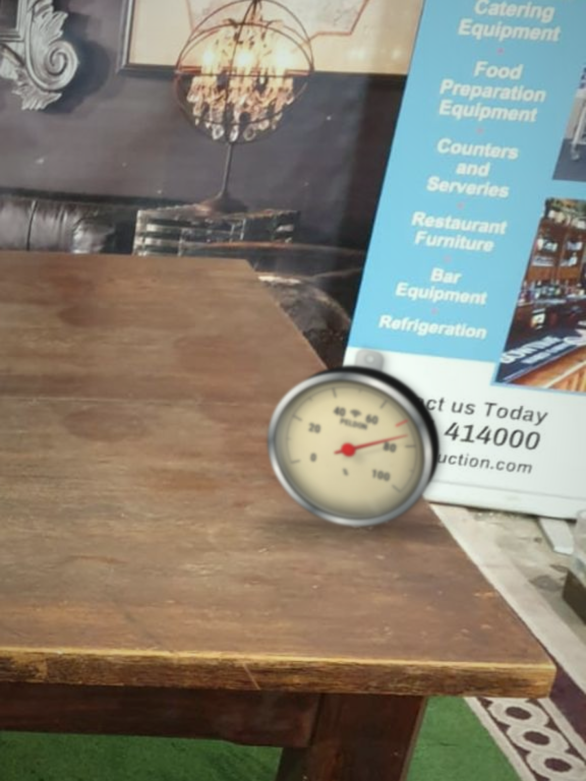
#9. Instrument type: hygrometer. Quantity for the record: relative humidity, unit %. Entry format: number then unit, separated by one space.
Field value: 75 %
